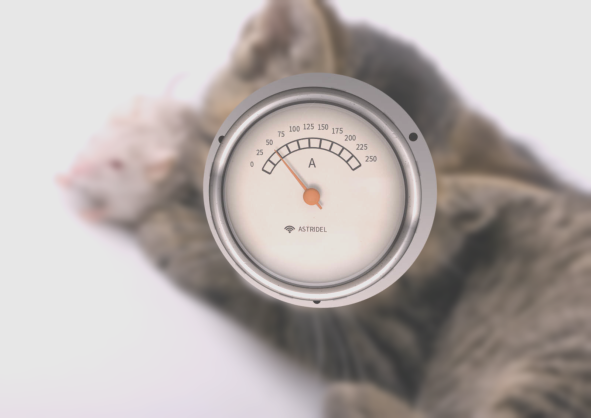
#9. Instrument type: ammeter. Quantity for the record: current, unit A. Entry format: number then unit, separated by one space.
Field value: 50 A
